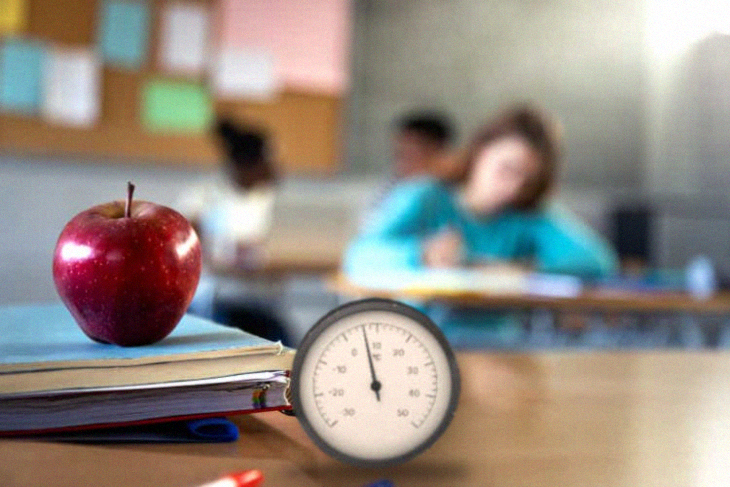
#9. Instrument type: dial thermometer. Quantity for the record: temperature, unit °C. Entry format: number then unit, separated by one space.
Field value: 6 °C
